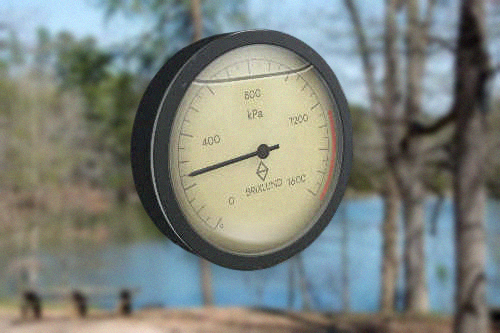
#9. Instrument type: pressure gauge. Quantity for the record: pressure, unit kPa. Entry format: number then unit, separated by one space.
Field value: 250 kPa
